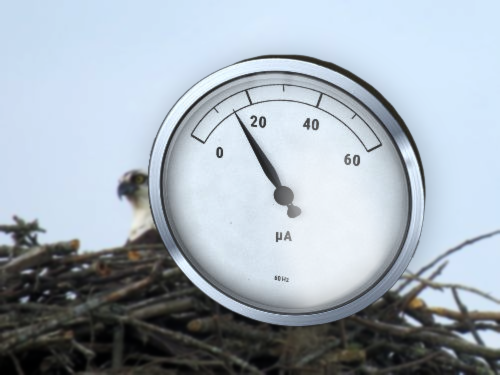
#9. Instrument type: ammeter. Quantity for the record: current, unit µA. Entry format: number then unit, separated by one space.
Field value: 15 µA
